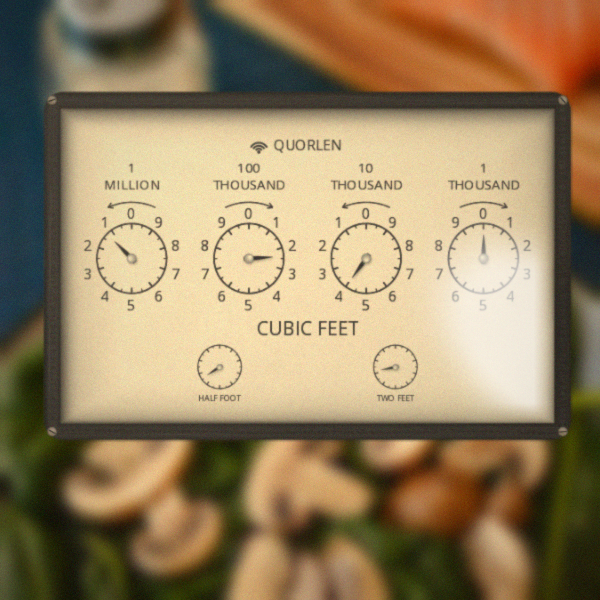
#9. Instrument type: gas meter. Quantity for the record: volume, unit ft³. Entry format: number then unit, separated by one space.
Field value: 124000 ft³
